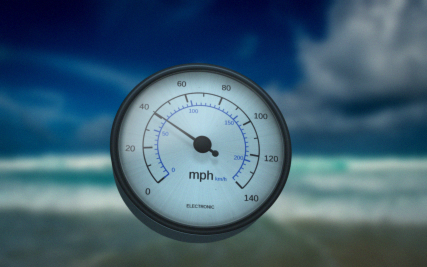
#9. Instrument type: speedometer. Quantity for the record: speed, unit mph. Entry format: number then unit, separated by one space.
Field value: 40 mph
